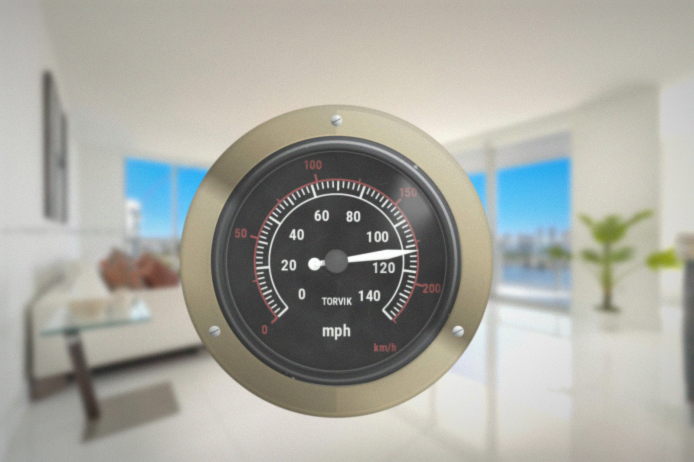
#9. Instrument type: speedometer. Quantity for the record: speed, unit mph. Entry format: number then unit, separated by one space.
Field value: 112 mph
